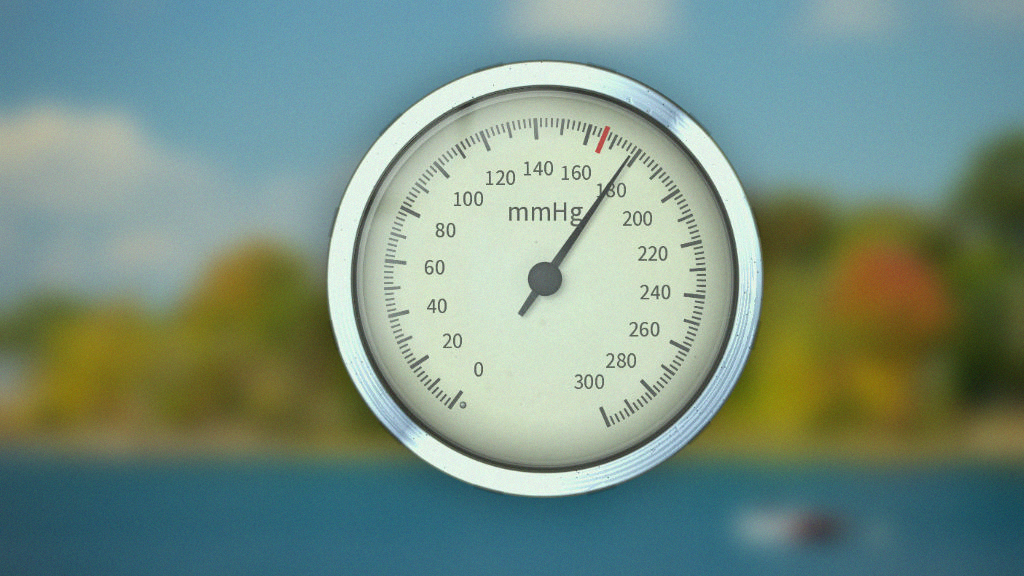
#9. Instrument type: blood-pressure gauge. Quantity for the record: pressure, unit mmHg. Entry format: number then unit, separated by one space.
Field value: 178 mmHg
